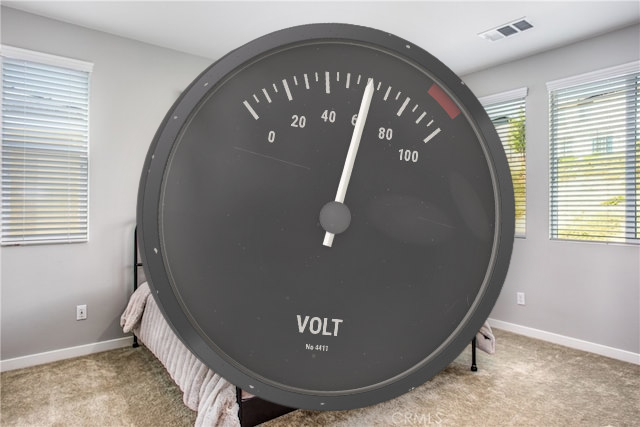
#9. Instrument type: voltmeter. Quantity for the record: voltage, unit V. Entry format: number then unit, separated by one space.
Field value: 60 V
